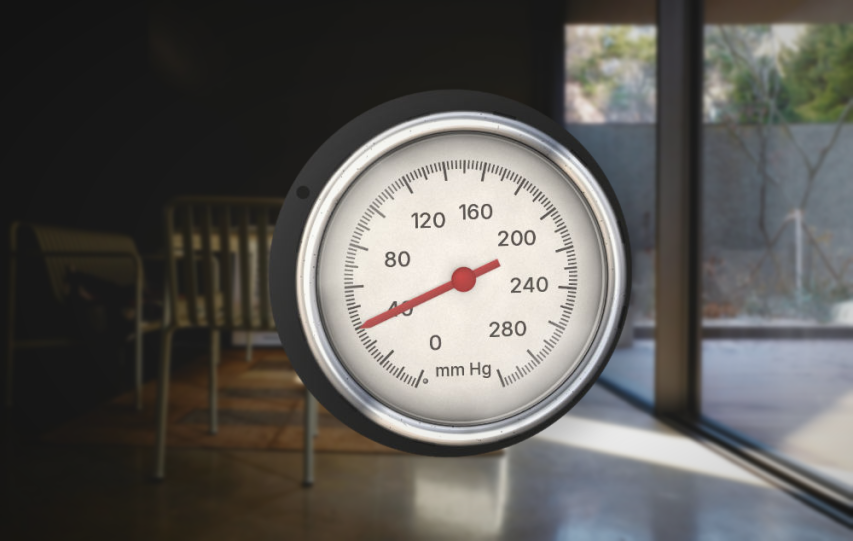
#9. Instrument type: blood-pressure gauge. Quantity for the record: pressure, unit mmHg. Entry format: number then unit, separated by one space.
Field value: 40 mmHg
